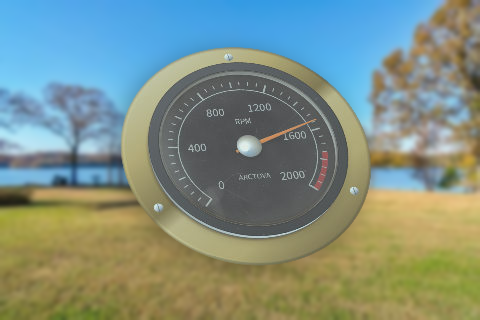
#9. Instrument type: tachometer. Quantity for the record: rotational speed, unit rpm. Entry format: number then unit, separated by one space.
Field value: 1550 rpm
